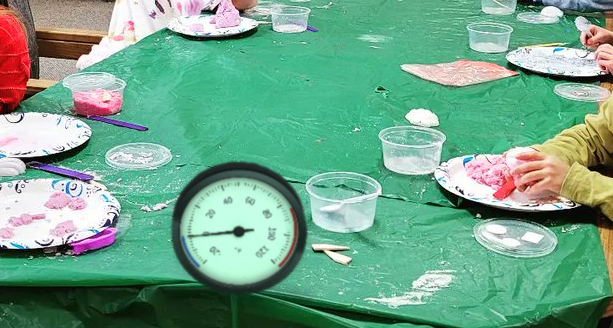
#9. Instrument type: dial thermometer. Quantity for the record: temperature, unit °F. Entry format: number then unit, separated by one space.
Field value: 0 °F
